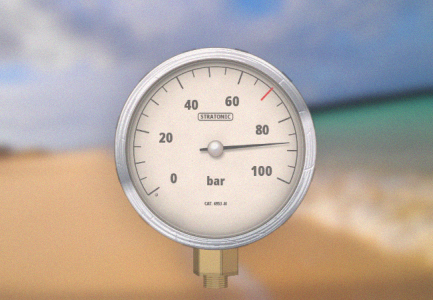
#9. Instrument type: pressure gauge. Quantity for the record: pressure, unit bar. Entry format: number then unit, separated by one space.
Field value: 87.5 bar
